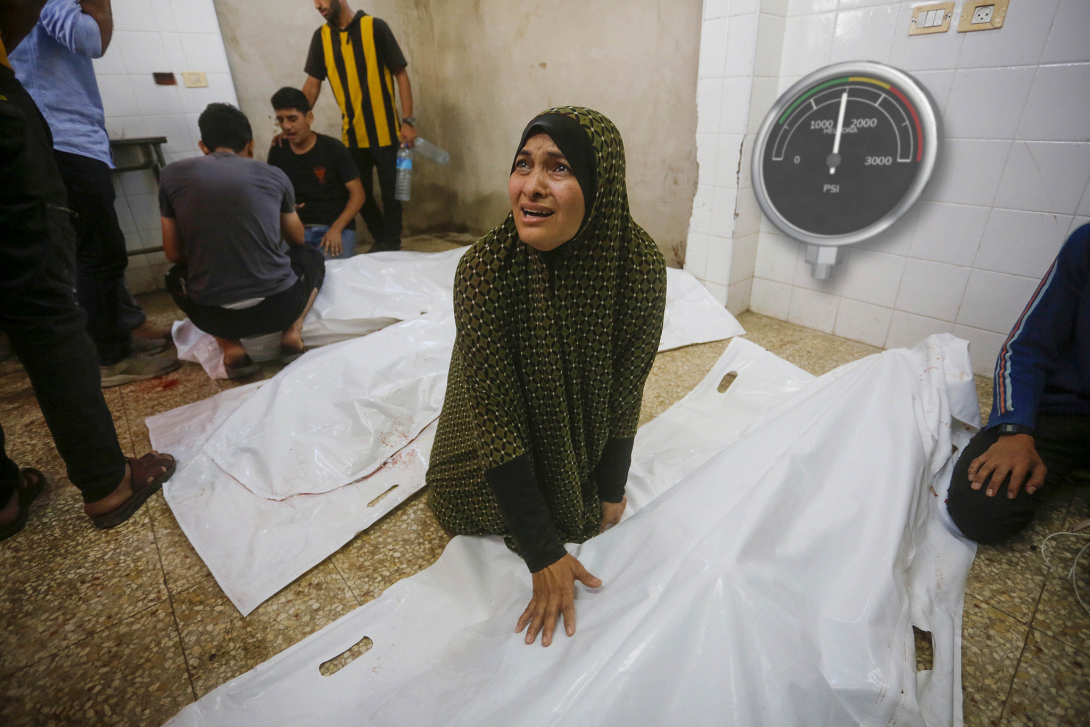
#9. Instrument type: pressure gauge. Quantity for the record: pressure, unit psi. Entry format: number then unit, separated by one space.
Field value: 1500 psi
